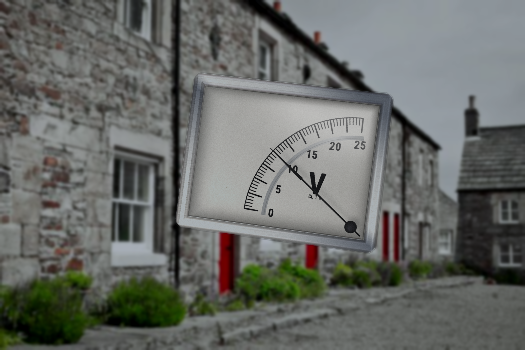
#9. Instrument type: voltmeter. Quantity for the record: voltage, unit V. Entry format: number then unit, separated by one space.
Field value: 10 V
